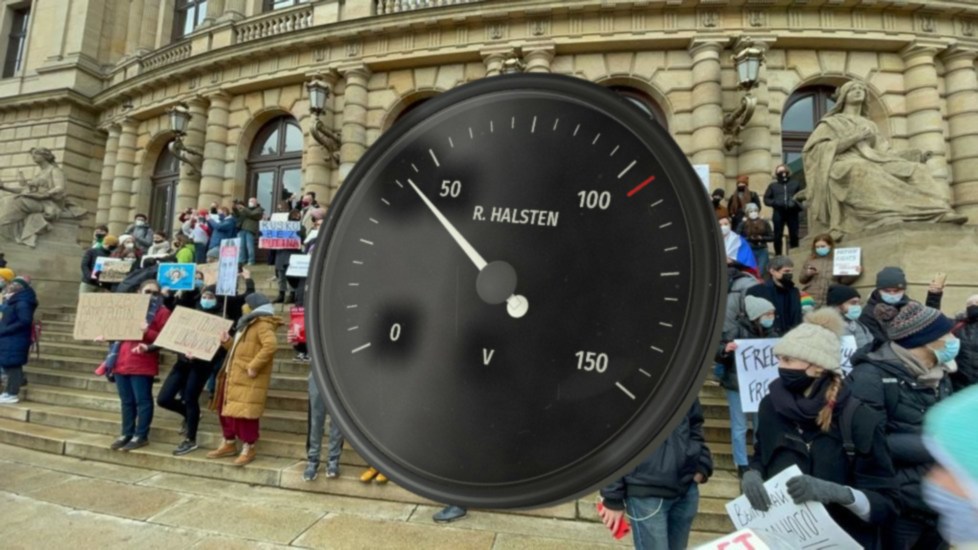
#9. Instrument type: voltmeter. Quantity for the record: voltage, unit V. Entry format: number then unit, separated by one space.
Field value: 42.5 V
